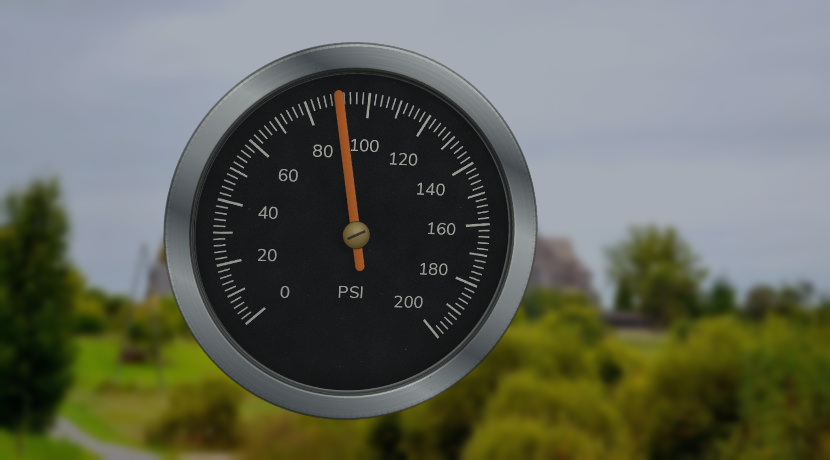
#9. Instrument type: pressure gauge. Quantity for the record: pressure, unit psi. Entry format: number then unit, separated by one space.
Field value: 90 psi
